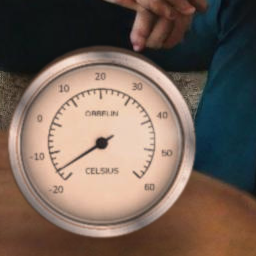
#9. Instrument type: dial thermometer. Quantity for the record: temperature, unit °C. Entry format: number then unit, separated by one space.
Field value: -16 °C
